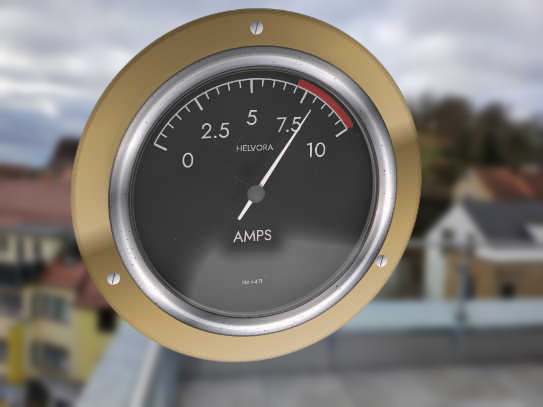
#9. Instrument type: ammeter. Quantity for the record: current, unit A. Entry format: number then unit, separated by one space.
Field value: 8 A
